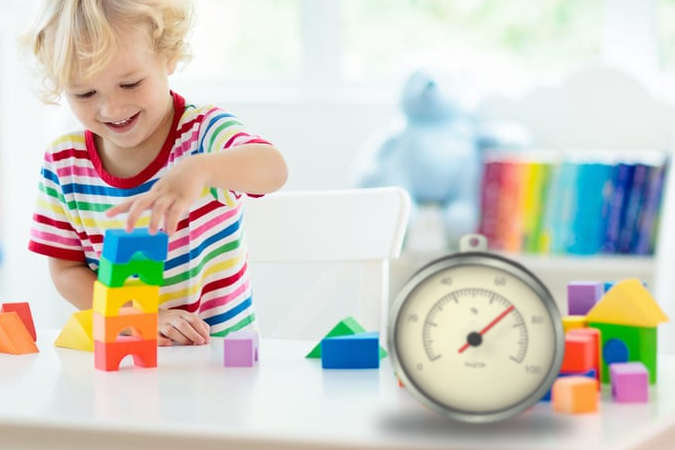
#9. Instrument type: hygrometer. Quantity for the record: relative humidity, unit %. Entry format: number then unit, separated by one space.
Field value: 70 %
